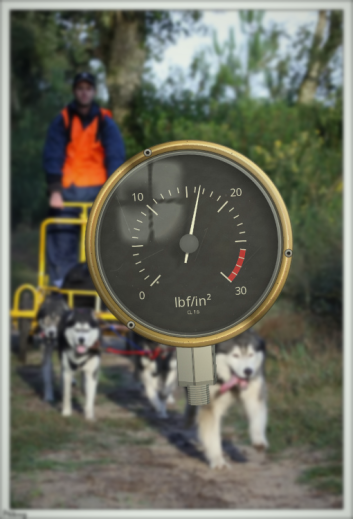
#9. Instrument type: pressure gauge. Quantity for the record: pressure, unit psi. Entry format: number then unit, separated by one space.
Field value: 16.5 psi
